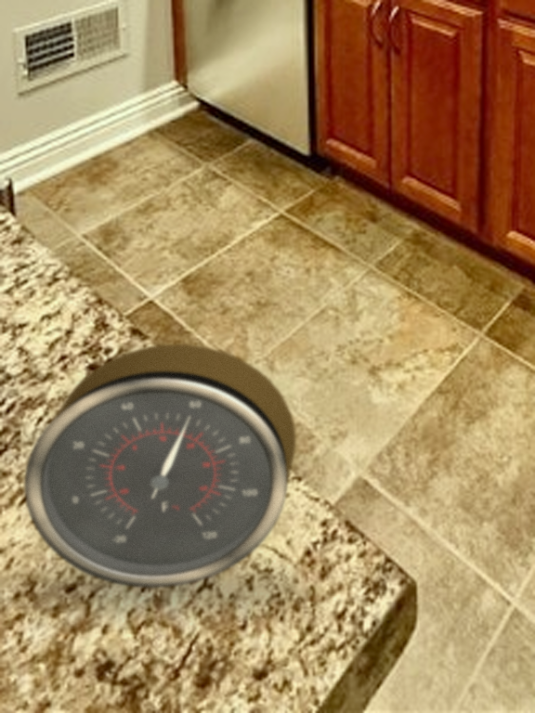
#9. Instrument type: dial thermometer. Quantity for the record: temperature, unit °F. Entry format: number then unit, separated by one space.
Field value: 60 °F
